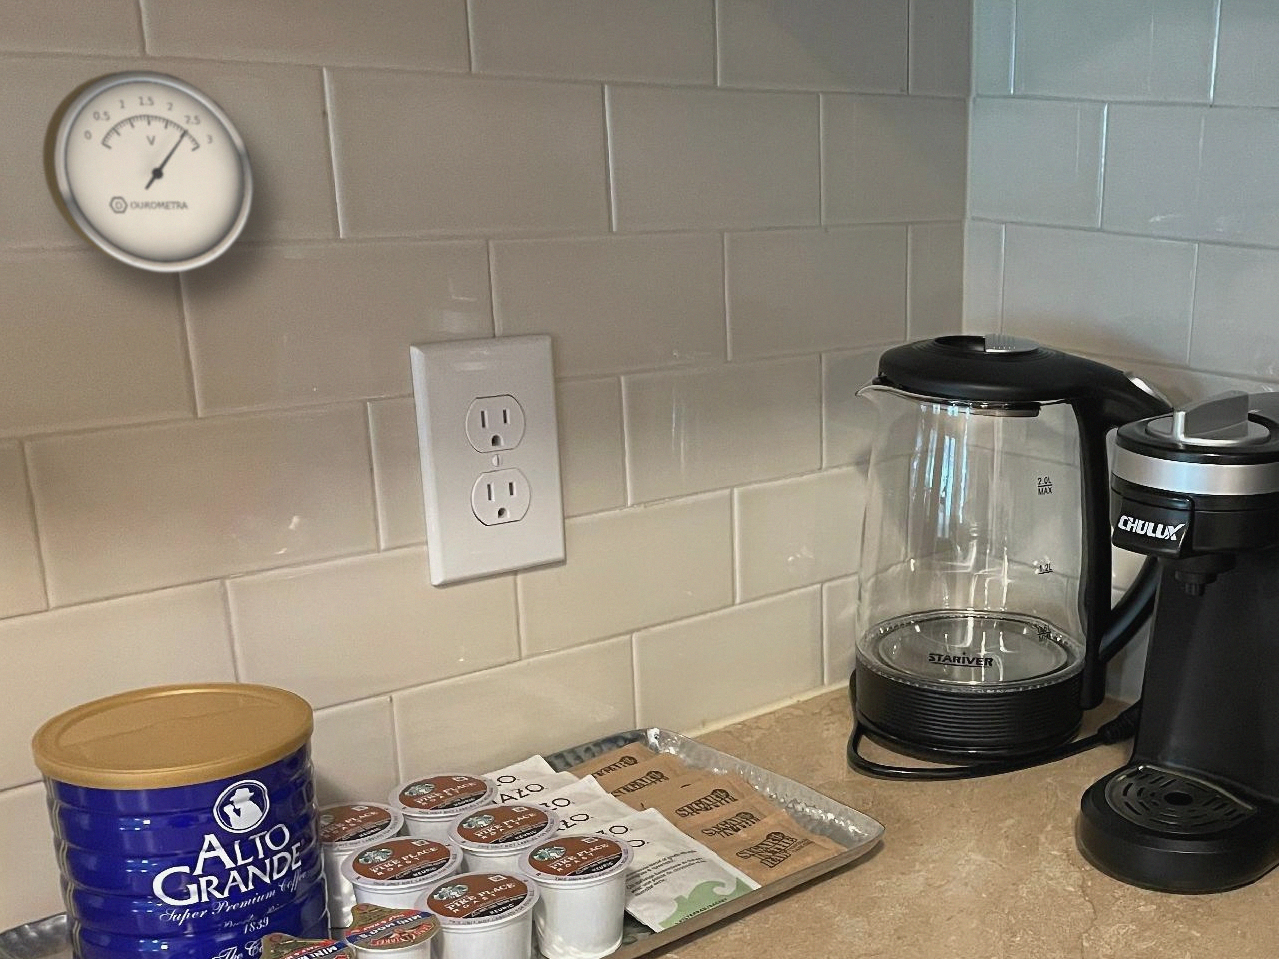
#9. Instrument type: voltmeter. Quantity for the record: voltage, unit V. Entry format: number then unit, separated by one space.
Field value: 2.5 V
